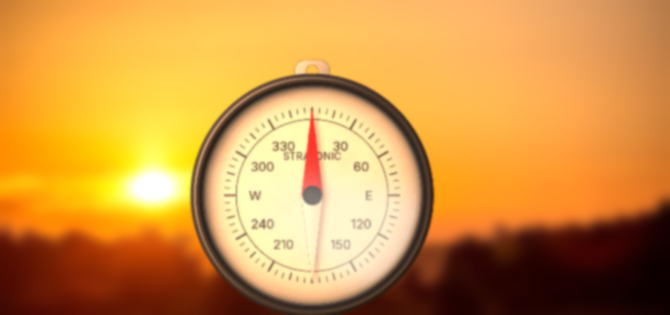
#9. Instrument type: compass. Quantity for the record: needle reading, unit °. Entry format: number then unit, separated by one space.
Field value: 0 °
